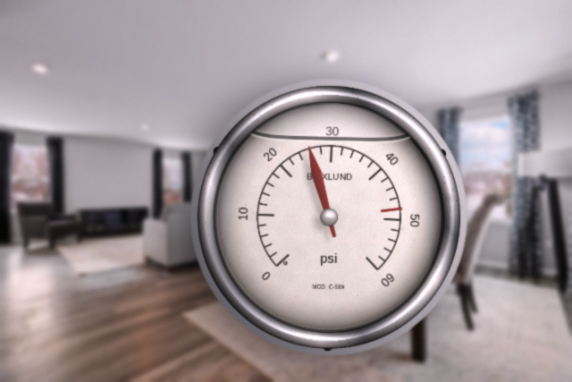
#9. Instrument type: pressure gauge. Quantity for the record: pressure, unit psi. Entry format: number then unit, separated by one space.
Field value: 26 psi
